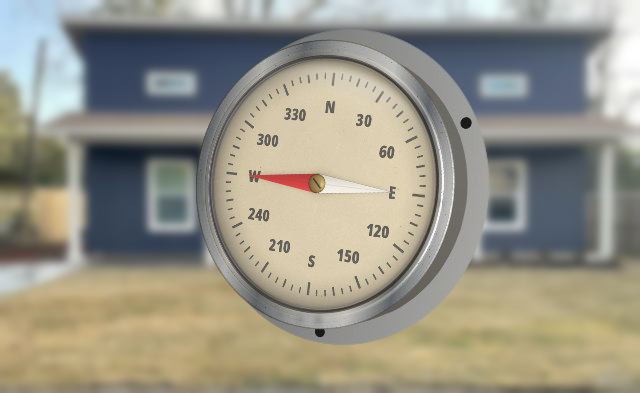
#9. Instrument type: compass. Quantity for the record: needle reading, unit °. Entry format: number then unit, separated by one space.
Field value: 270 °
